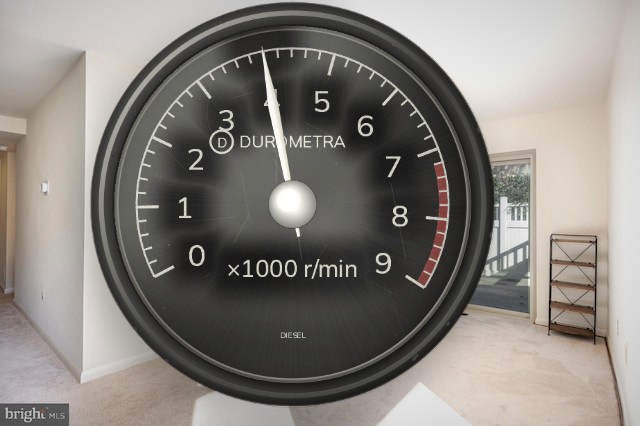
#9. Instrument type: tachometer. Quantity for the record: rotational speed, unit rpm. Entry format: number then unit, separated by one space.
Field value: 4000 rpm
